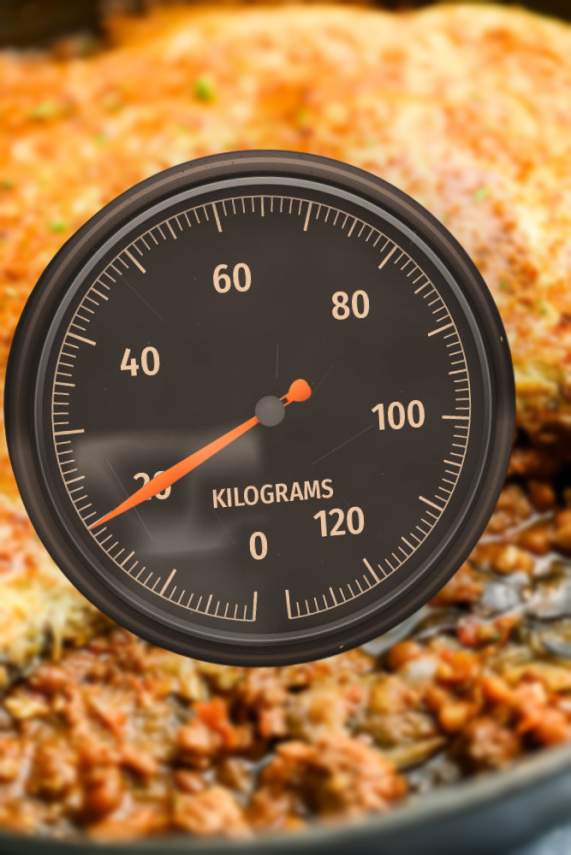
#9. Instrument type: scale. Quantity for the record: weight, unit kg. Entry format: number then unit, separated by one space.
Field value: 20 kg
